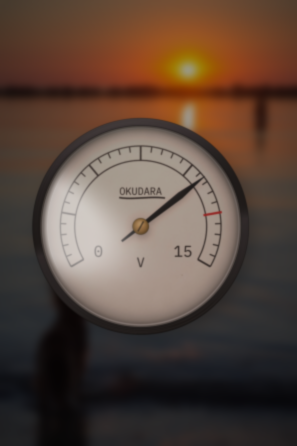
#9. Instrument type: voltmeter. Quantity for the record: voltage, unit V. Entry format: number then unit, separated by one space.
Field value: 10.75 V
